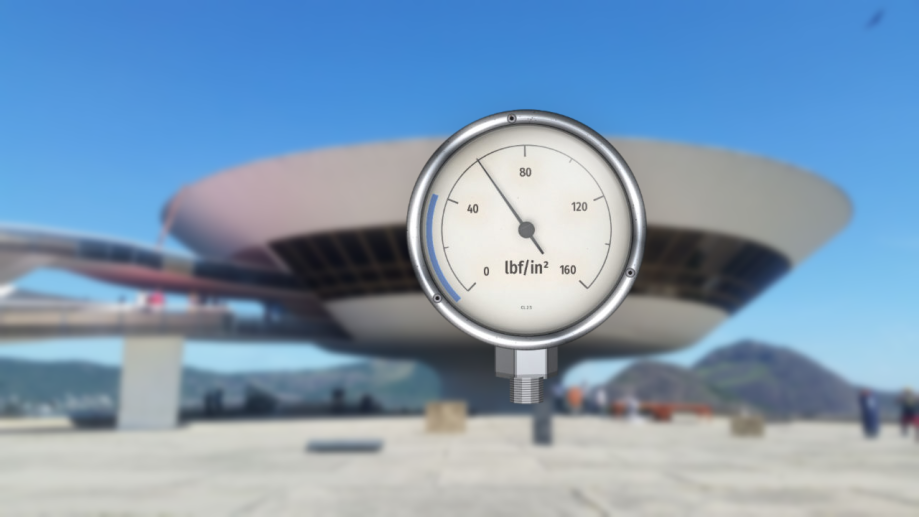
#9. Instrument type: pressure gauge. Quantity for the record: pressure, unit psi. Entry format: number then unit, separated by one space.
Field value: 60 psi
